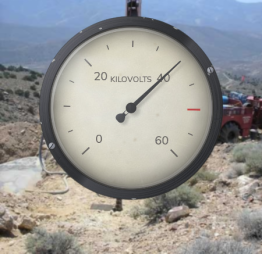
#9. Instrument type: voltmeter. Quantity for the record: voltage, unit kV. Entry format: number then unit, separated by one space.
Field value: 40 kV
